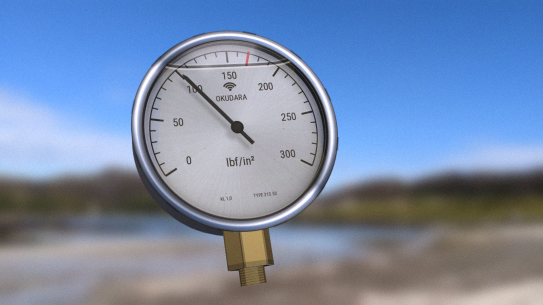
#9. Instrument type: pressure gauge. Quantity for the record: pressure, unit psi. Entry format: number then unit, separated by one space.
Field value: 100 psi
